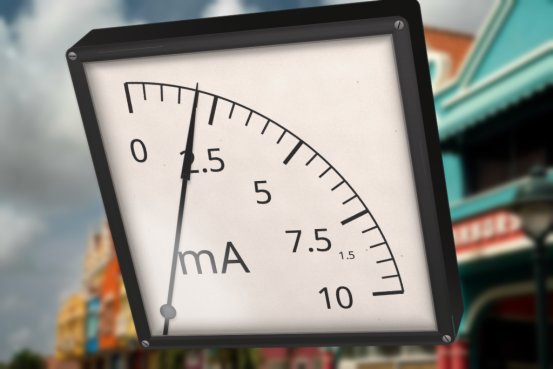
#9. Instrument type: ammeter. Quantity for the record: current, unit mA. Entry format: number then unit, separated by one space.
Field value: 2 mA
